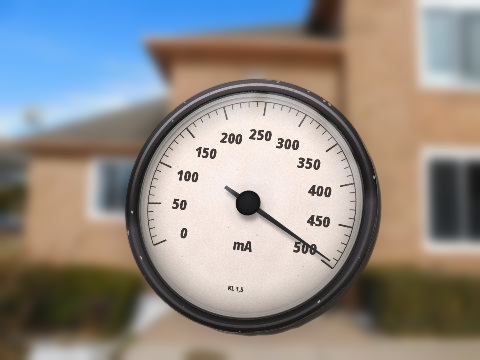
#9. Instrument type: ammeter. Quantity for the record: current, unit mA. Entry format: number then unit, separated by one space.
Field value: 495 mA
